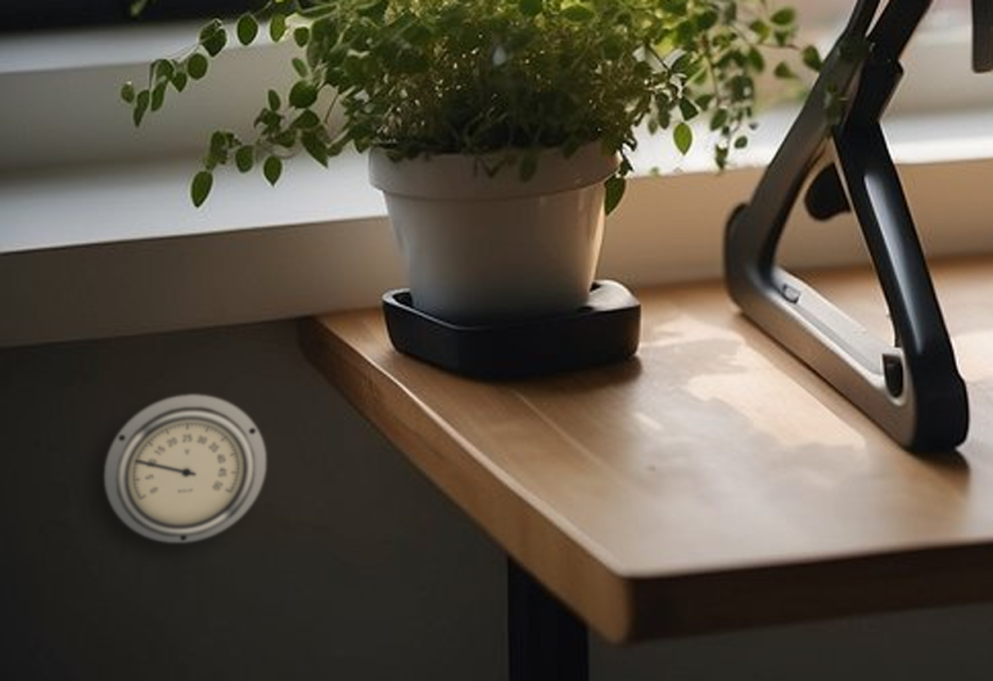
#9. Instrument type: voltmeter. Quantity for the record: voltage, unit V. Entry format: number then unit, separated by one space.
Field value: 10 V
